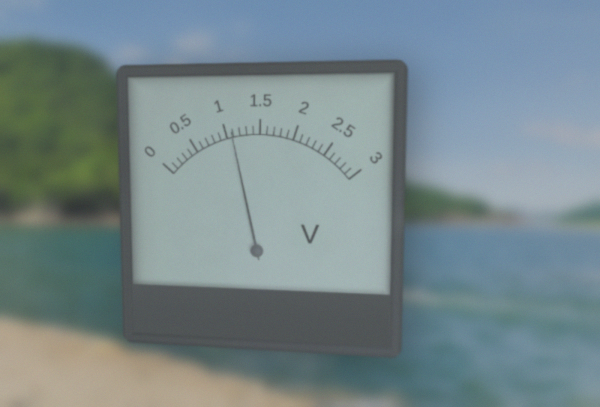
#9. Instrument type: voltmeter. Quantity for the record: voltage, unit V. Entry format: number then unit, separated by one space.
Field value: 1.1 V
